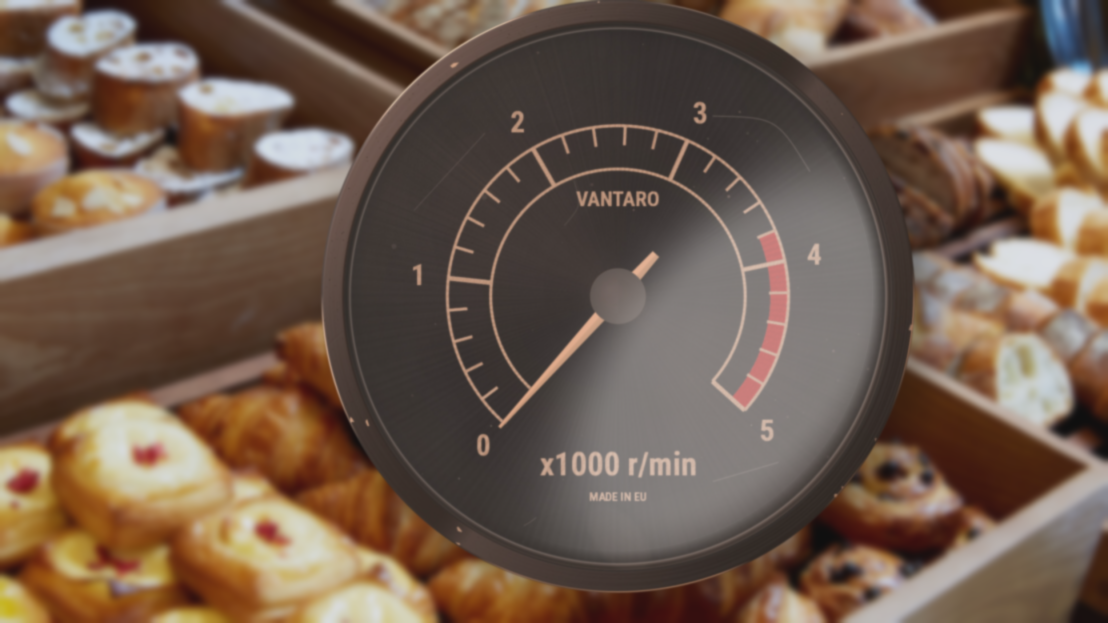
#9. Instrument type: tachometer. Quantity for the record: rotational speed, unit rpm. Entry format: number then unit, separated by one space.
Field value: 0 rpm
